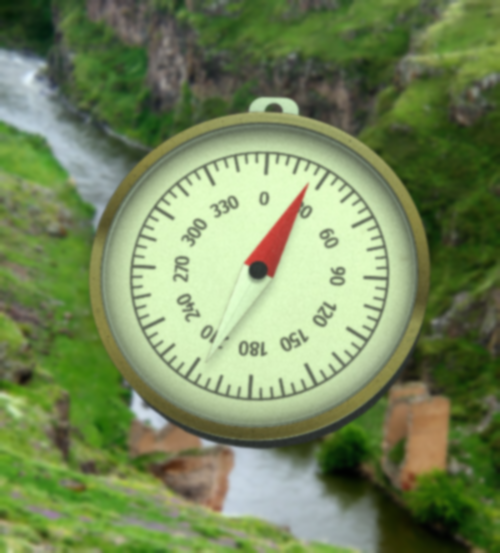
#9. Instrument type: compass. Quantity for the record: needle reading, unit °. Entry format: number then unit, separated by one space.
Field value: 25 °
